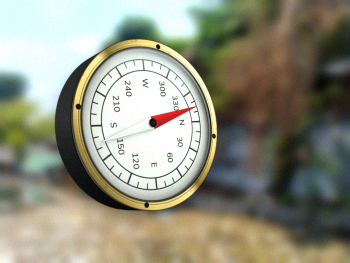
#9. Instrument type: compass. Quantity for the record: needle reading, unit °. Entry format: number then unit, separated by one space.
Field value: 345 °
